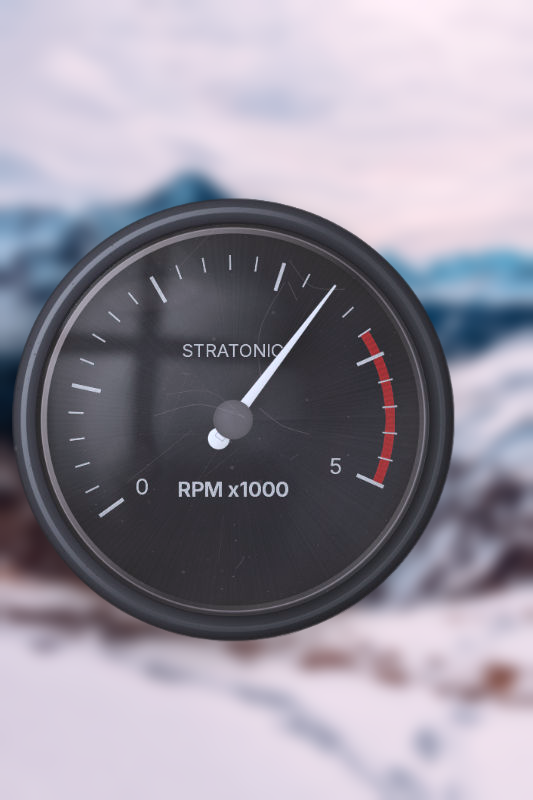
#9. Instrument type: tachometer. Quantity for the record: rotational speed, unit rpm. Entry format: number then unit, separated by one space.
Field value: 3400 rpm
